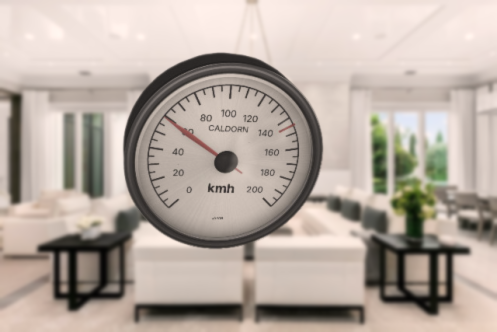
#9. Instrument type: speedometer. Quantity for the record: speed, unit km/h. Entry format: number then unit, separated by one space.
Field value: 60 km/h
